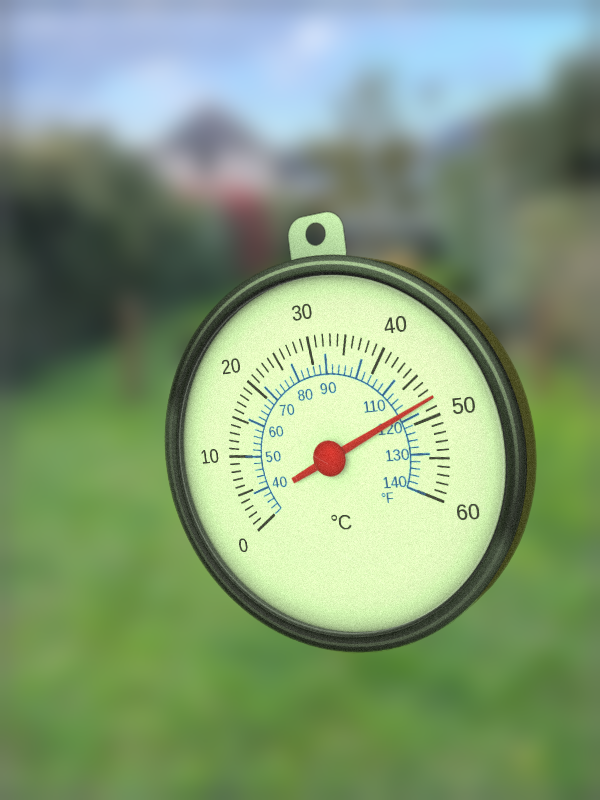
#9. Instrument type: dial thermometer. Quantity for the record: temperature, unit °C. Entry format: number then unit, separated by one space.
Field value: 48 °C
